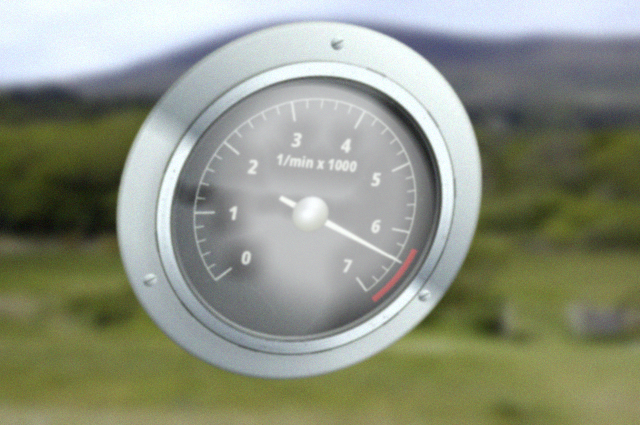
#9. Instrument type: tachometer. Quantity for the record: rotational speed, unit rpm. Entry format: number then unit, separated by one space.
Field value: 6400 rpm
